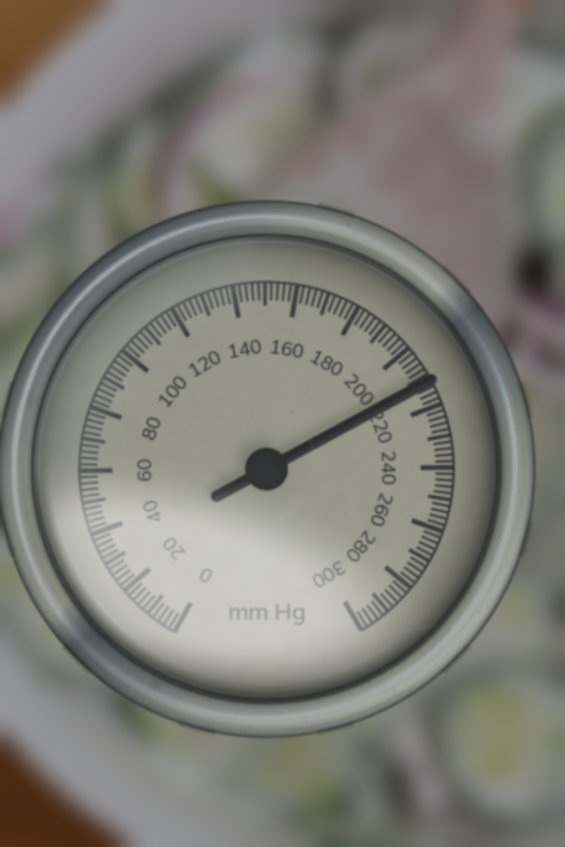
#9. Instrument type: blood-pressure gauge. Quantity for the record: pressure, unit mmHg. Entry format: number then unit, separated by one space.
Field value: 212 mmHg
